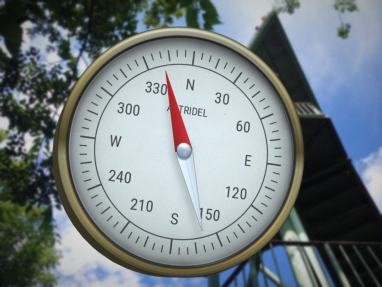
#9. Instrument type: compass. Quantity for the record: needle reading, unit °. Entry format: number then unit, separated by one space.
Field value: 340 °
